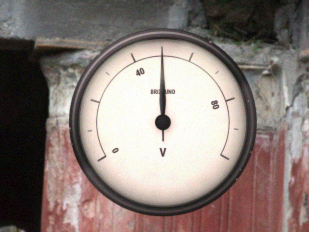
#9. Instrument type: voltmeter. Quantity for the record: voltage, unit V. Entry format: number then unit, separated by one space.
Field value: 50 V
